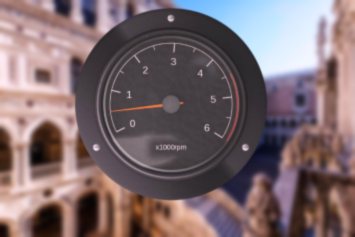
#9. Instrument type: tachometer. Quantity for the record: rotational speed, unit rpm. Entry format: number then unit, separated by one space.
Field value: 500 rpm
